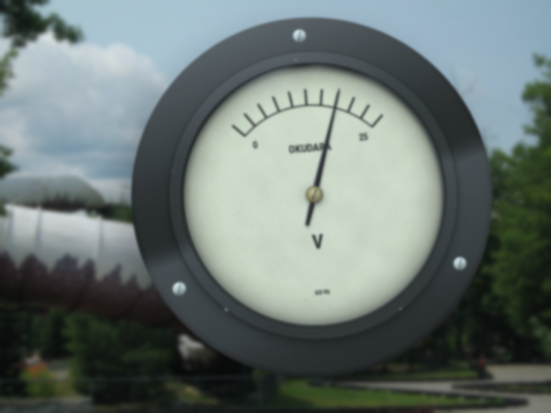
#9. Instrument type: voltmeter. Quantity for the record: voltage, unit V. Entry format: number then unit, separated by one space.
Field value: 17.5 V
